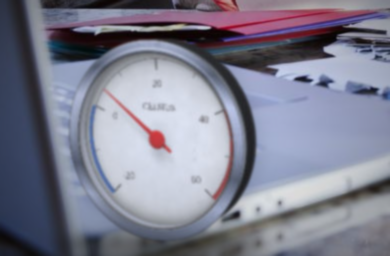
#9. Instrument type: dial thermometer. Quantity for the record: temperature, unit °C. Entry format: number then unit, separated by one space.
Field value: 5 °C
